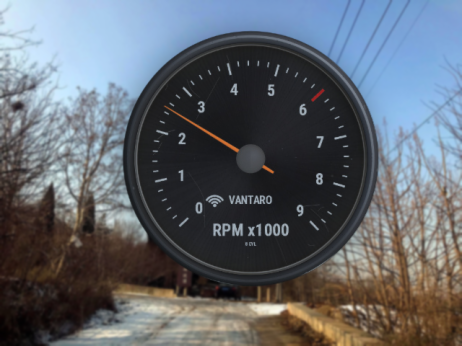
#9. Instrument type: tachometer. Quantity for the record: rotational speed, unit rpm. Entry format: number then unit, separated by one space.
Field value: 2500 rpm
